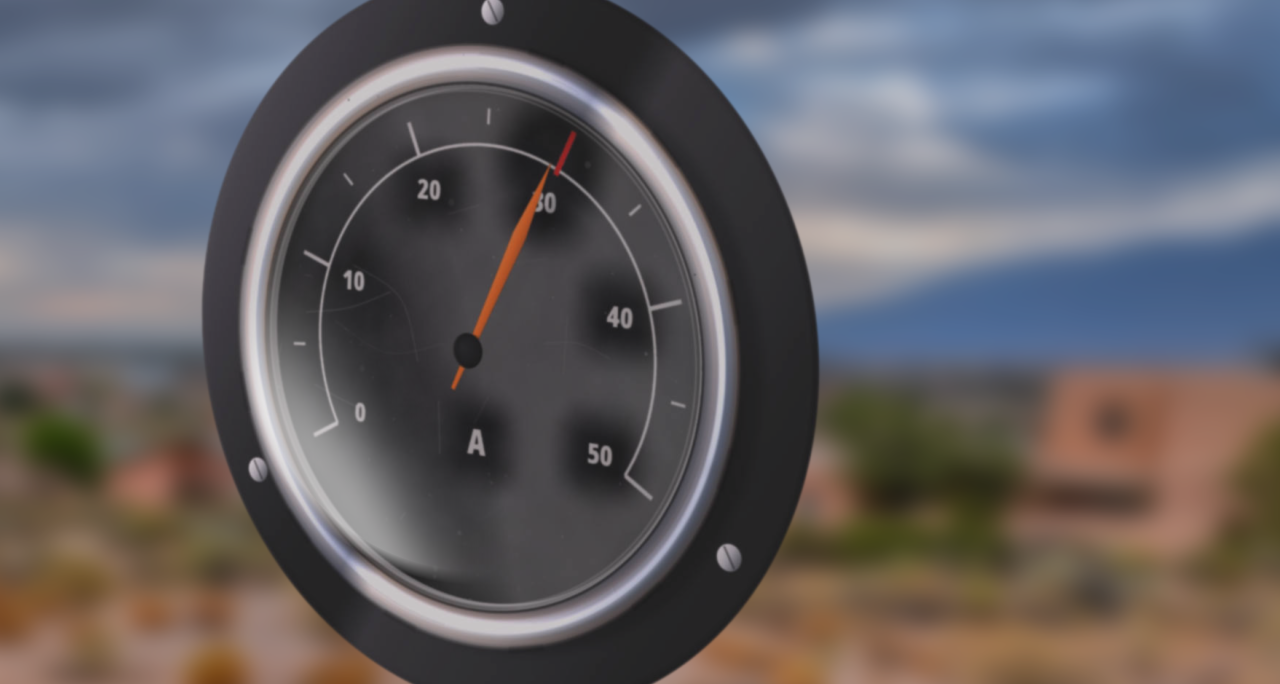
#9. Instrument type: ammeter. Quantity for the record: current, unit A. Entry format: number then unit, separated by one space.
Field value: 30 A
